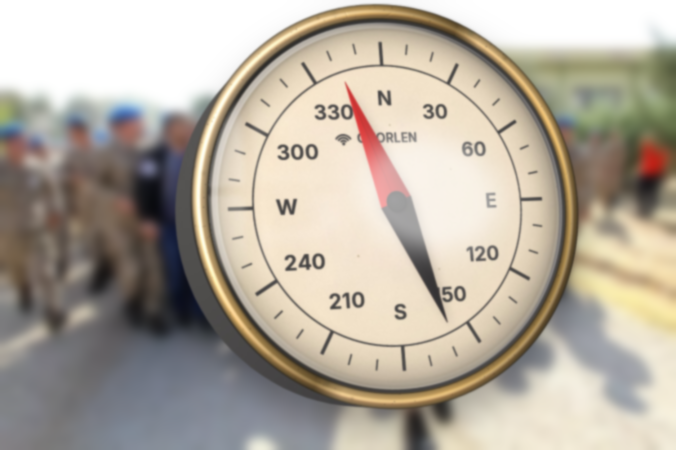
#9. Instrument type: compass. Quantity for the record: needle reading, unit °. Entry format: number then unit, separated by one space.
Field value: 340 °
